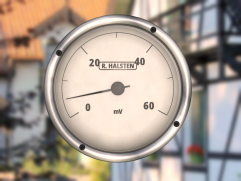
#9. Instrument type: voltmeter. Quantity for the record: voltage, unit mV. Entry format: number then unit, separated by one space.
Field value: 5 mV
